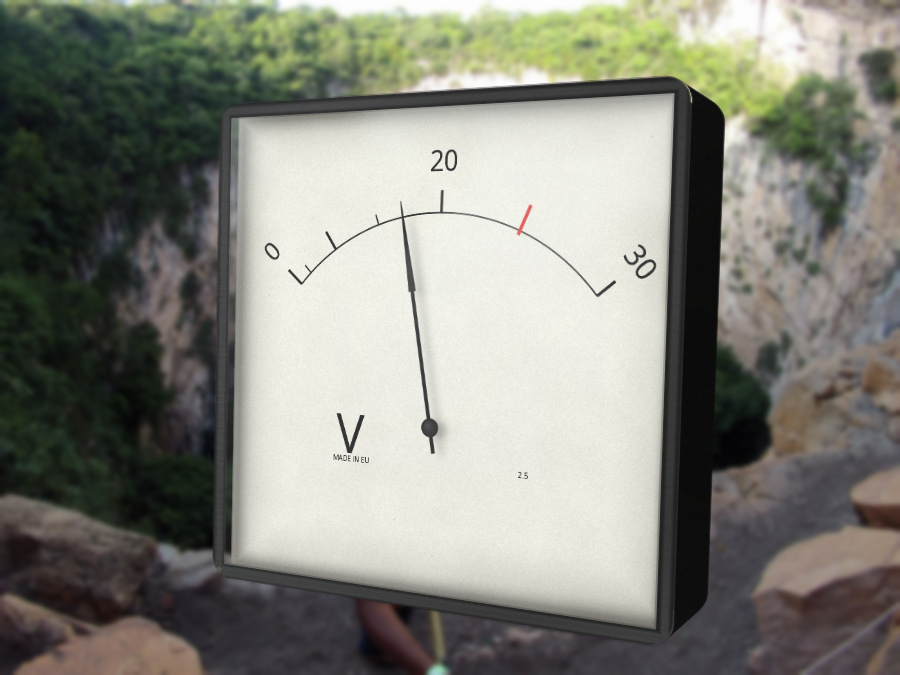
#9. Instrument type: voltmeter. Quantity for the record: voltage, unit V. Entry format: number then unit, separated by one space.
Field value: 17.5 V
